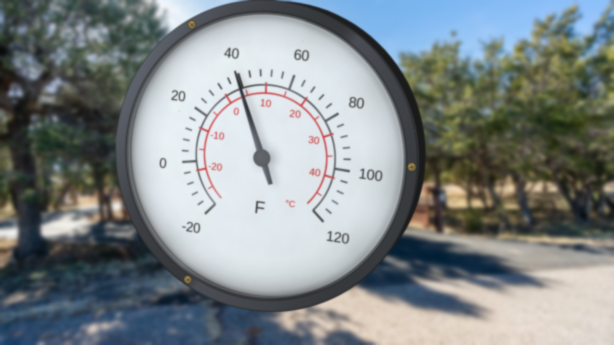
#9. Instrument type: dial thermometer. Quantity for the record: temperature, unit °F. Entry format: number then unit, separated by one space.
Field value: 40 °F
